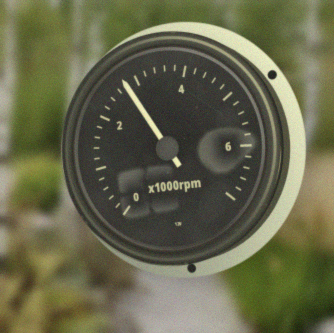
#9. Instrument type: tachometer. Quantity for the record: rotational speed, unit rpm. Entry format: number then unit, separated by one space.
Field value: 2800 rpm
